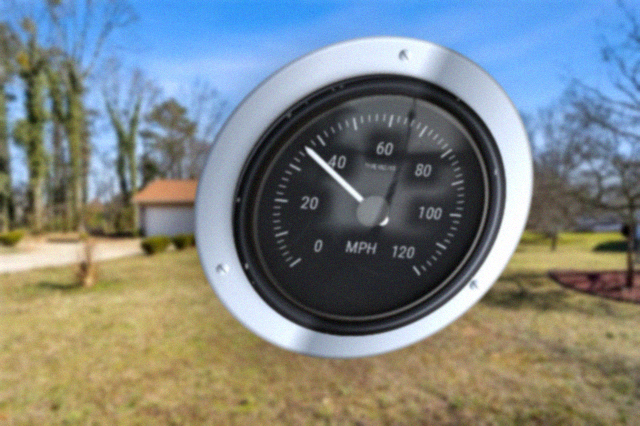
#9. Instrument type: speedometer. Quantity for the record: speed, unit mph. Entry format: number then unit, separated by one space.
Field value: 36 mph
